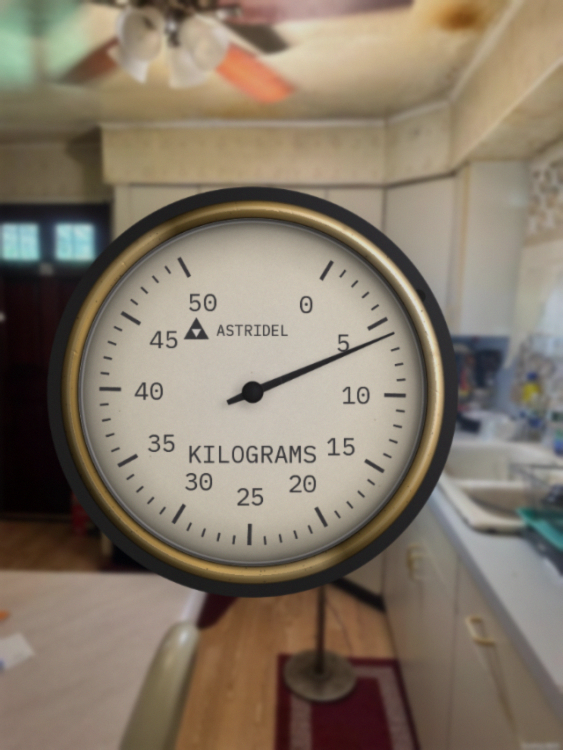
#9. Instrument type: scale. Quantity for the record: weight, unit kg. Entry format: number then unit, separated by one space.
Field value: 6 kg
